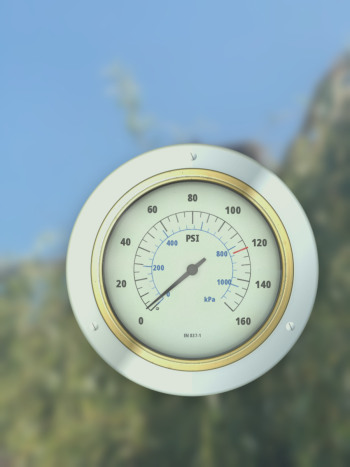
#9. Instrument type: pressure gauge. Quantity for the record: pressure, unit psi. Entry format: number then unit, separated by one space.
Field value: 2.5 psi
